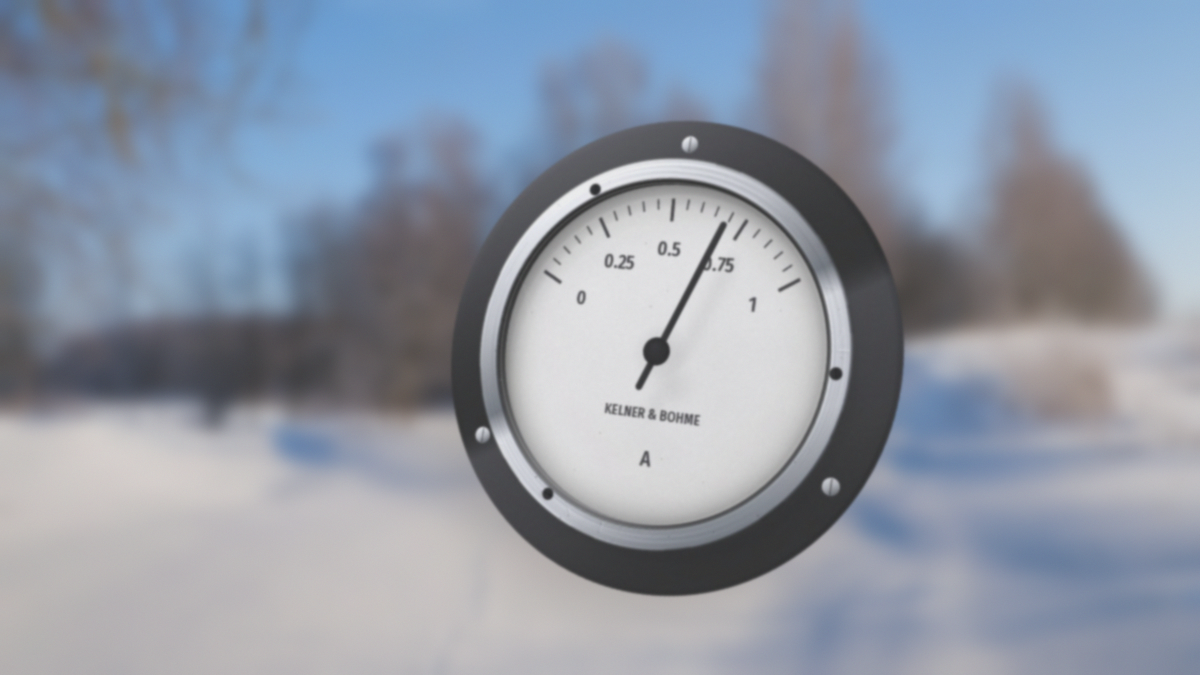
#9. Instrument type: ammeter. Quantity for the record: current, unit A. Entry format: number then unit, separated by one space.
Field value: 0.7 A
